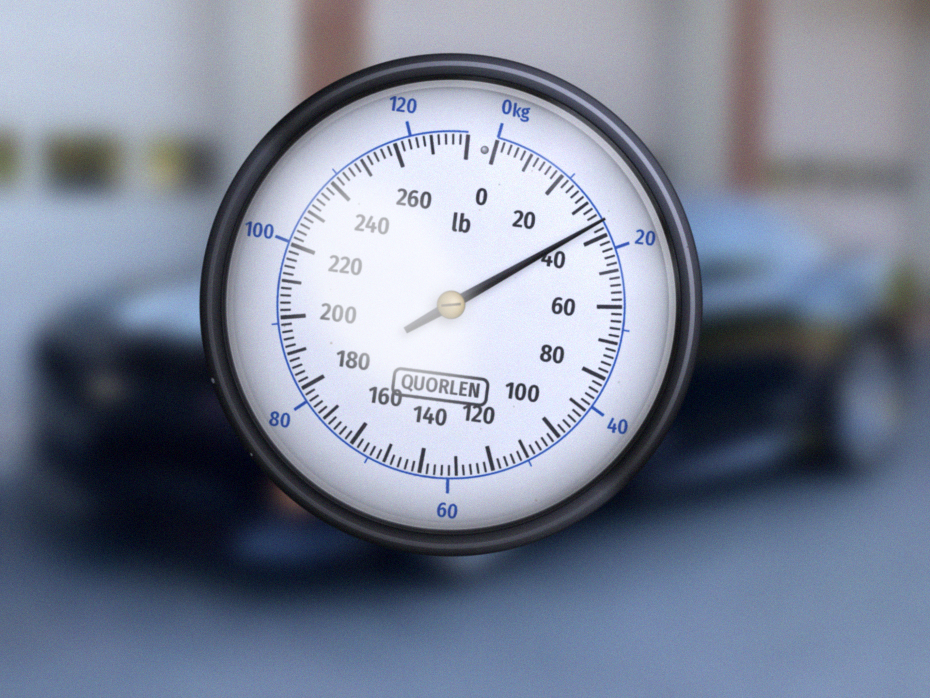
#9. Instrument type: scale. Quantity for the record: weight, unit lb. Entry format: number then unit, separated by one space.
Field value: 36 lb
